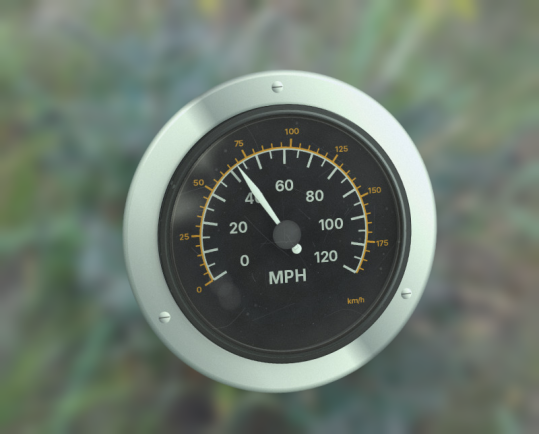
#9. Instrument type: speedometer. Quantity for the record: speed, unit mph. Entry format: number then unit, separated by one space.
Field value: 42.5 mph
